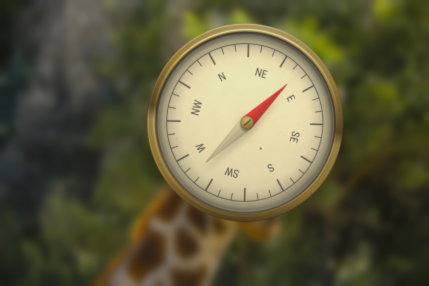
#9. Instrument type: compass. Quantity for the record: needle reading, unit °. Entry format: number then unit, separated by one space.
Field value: 75 °
